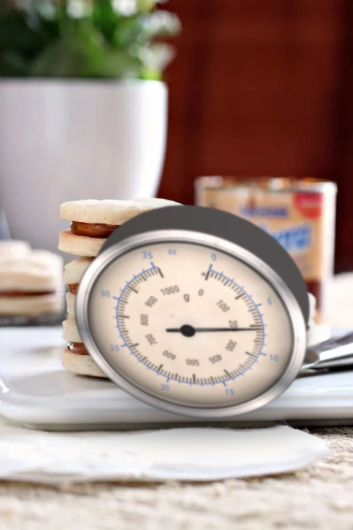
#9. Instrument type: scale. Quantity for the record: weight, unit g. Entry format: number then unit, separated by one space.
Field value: 200 g
